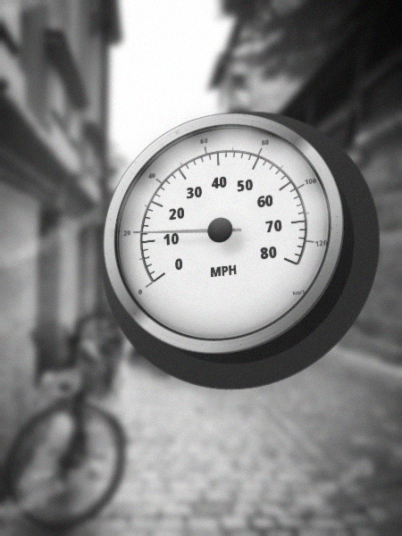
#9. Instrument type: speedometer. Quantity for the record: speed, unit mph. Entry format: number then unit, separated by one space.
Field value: 12 mph
